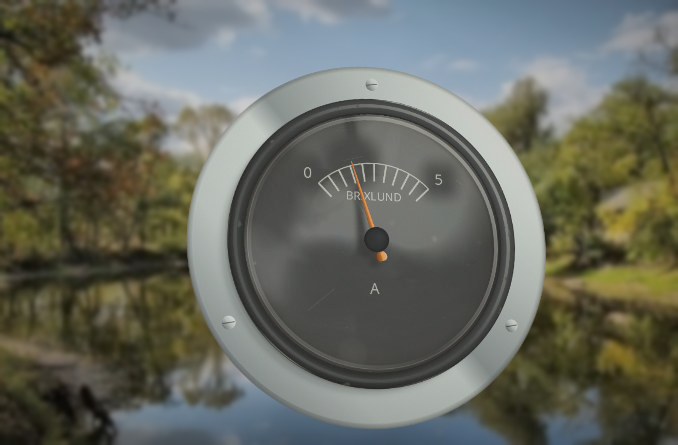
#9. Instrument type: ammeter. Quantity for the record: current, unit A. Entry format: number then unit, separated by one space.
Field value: 1.5 A
